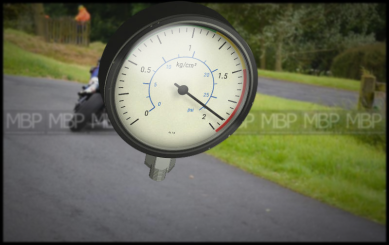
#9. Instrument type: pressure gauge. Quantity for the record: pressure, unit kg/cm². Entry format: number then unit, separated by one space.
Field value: 1.9 kg/cm²
